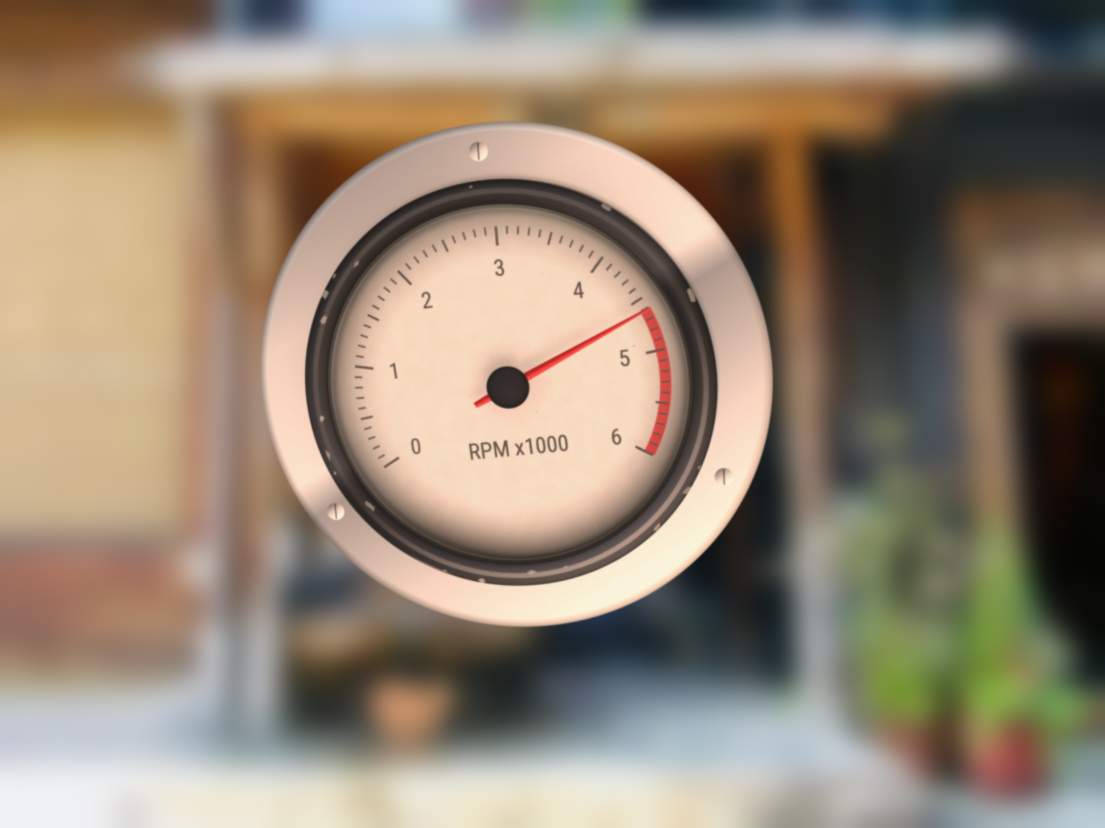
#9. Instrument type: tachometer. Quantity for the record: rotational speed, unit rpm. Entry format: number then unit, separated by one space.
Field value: 4600 rpm
